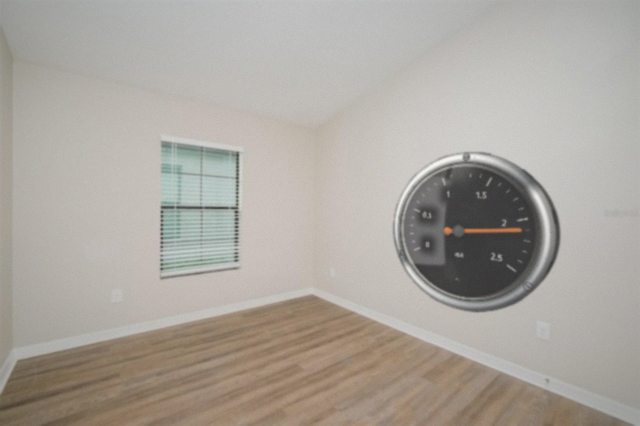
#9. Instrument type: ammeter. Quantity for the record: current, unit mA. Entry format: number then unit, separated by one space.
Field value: 2.1 mA
